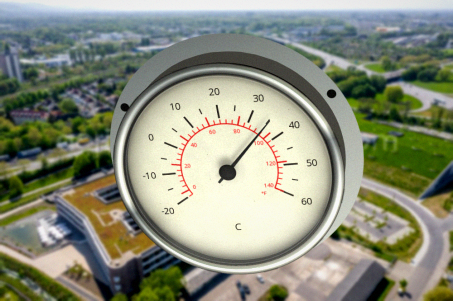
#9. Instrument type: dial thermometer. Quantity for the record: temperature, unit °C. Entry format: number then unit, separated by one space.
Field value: 35 °C
